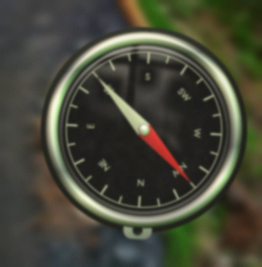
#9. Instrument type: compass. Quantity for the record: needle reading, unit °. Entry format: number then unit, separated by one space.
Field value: 315 °
